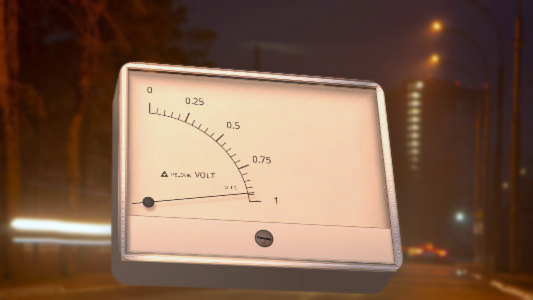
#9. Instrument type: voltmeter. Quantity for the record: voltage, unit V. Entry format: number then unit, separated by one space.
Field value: 0.95 V
